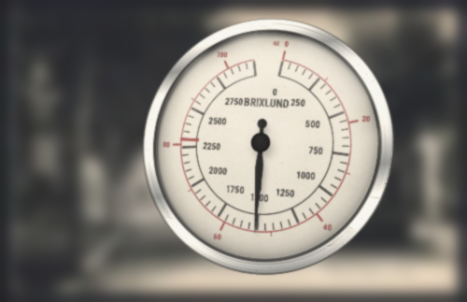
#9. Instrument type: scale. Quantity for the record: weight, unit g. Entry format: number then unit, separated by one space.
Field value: 1500 g
